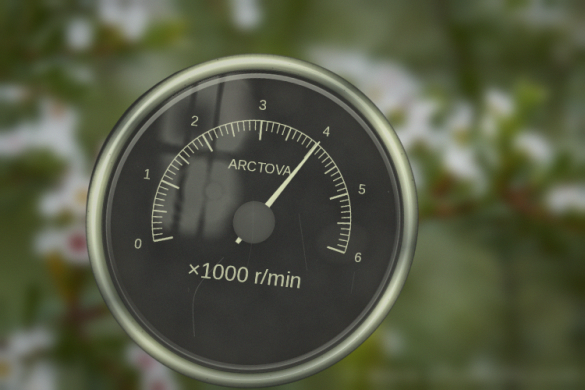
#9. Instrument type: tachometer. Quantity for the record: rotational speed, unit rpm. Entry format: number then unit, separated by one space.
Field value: 4000 rpm
